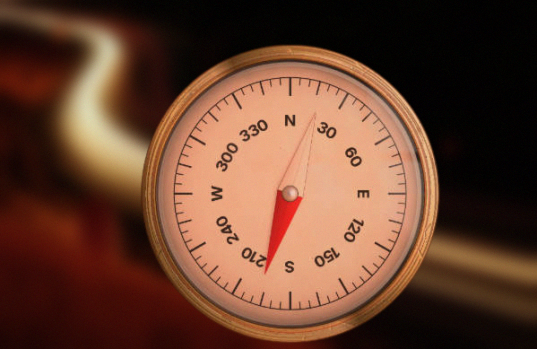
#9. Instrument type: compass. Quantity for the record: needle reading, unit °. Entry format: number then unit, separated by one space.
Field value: 197.5 °
